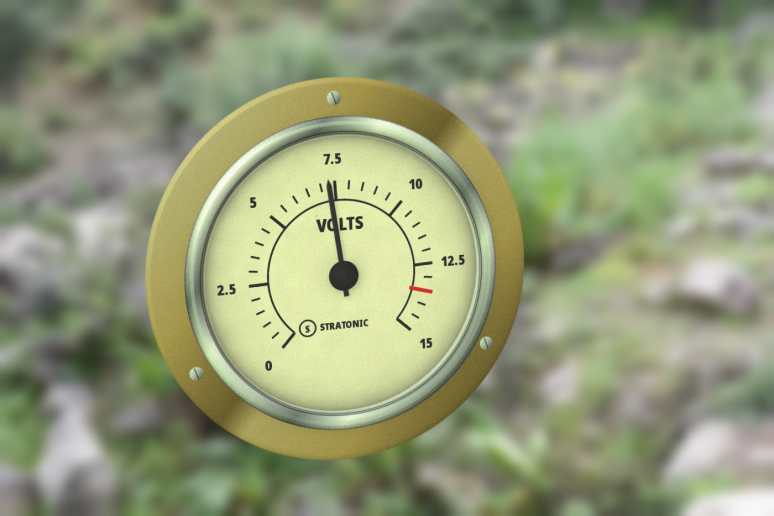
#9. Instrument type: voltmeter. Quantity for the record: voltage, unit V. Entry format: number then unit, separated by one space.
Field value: 7.25 V
